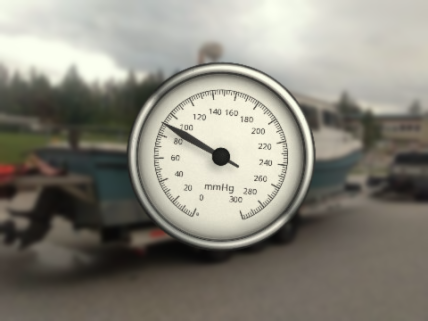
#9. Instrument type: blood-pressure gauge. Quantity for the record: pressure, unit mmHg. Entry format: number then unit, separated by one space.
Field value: 90 mmHg
